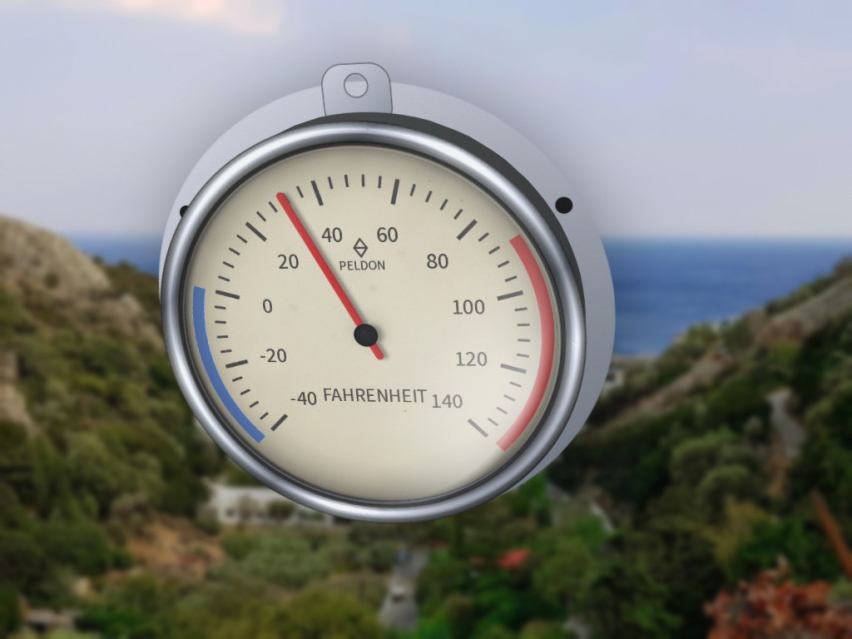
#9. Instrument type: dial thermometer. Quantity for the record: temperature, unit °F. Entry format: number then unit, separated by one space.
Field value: 32 °F
